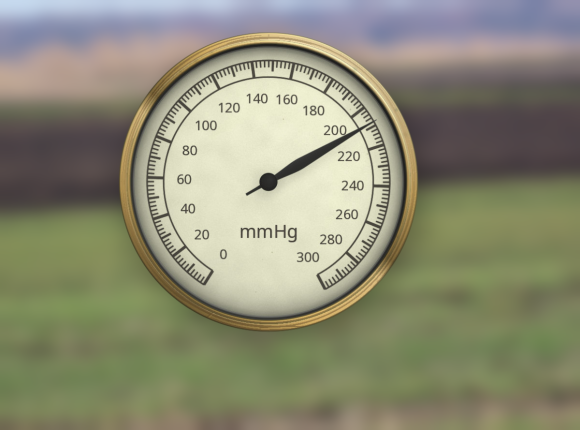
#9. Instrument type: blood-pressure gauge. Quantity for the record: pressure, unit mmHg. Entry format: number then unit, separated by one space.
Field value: 208 mmHg
